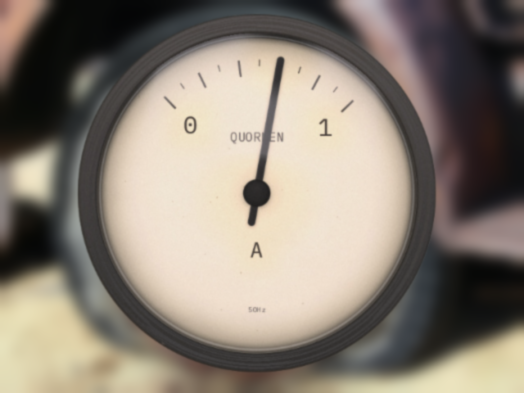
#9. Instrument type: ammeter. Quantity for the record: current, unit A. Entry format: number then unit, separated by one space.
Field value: 0.6 A
